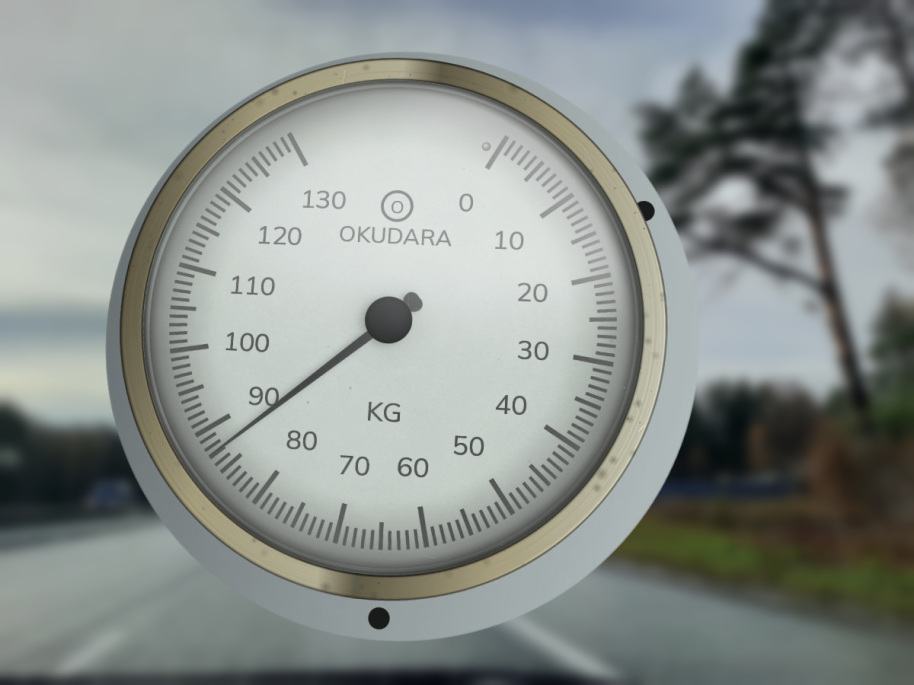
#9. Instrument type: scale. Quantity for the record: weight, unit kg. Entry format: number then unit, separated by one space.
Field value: 87 kg
